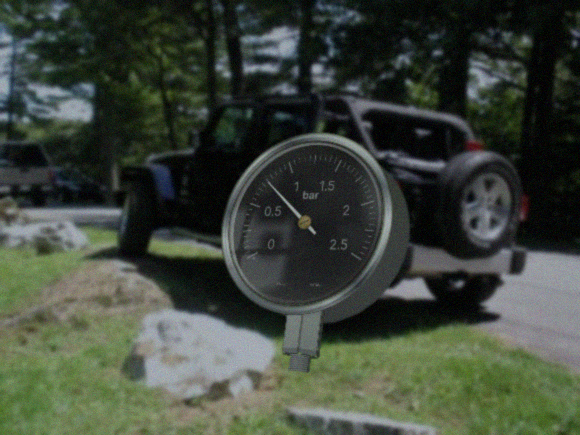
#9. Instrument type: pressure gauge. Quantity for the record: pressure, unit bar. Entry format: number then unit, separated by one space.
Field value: 0.75 bar
